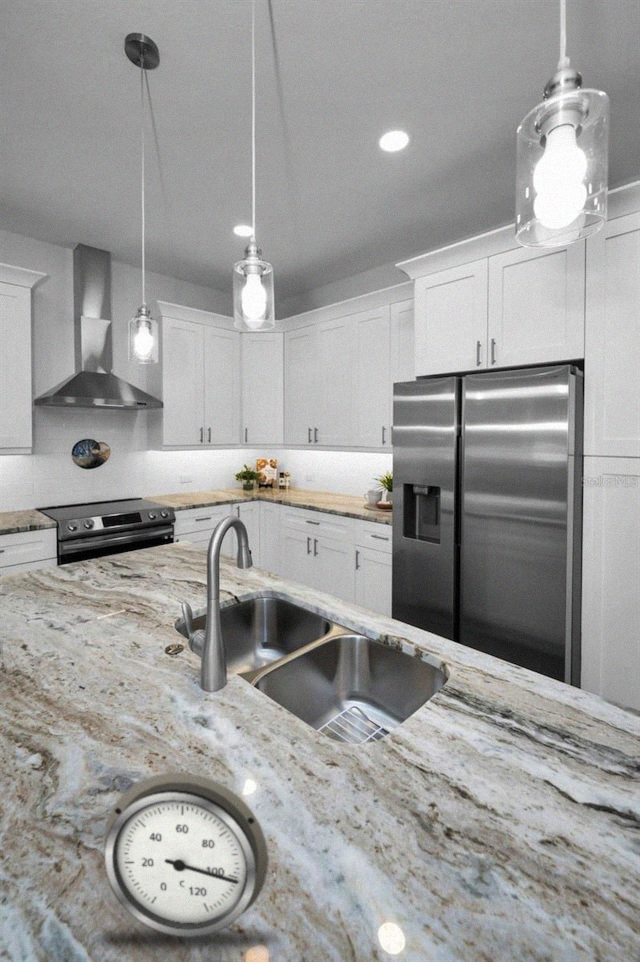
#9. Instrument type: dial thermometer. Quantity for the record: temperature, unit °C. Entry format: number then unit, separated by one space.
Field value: 100 °C
